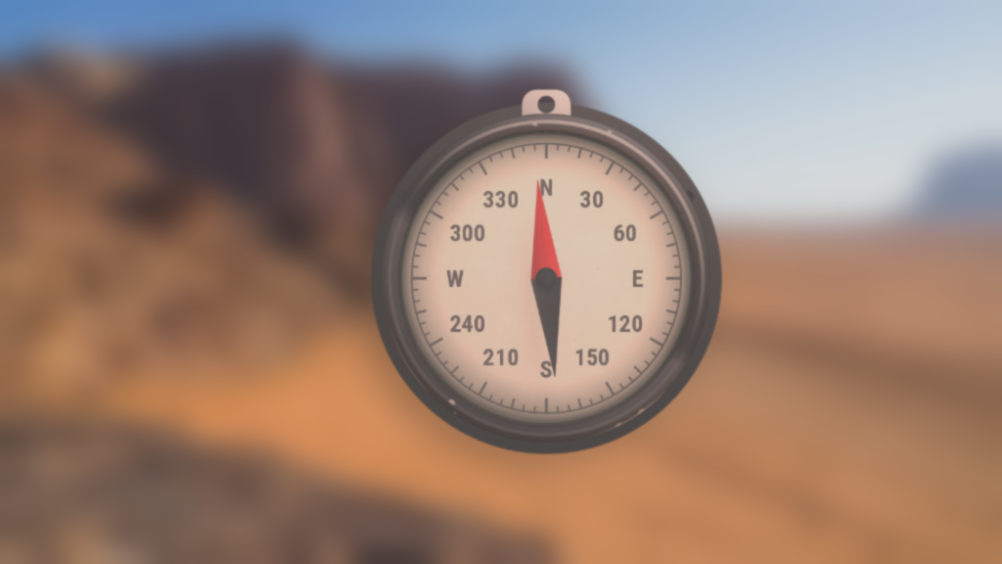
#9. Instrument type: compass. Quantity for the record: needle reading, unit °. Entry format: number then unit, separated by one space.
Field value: 355 °
